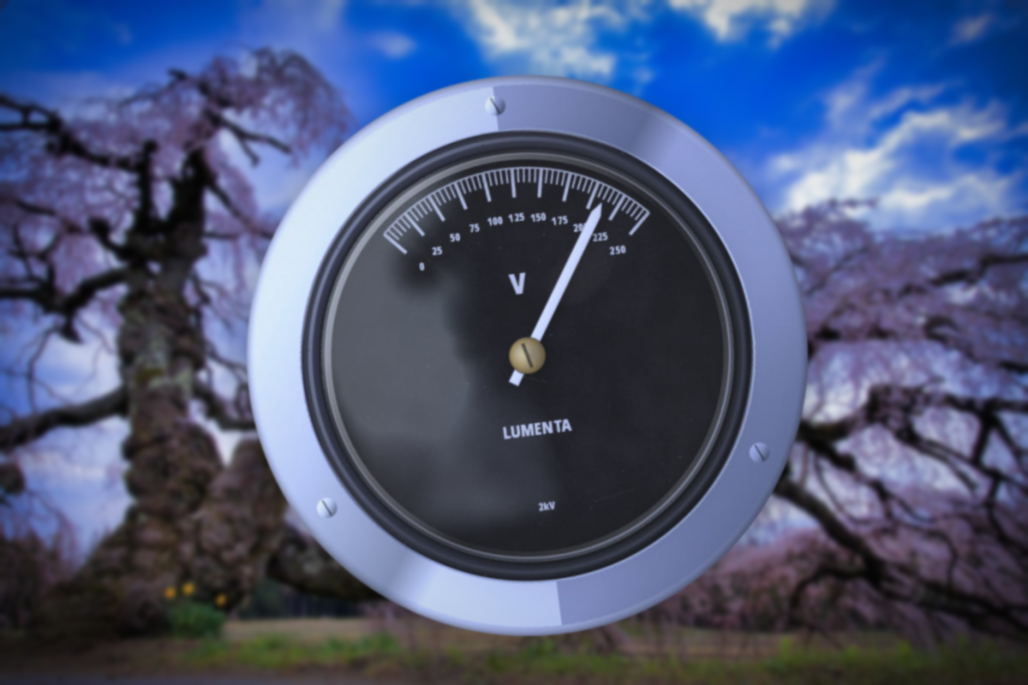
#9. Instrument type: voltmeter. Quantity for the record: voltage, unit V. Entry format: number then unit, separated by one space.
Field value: 210 V
